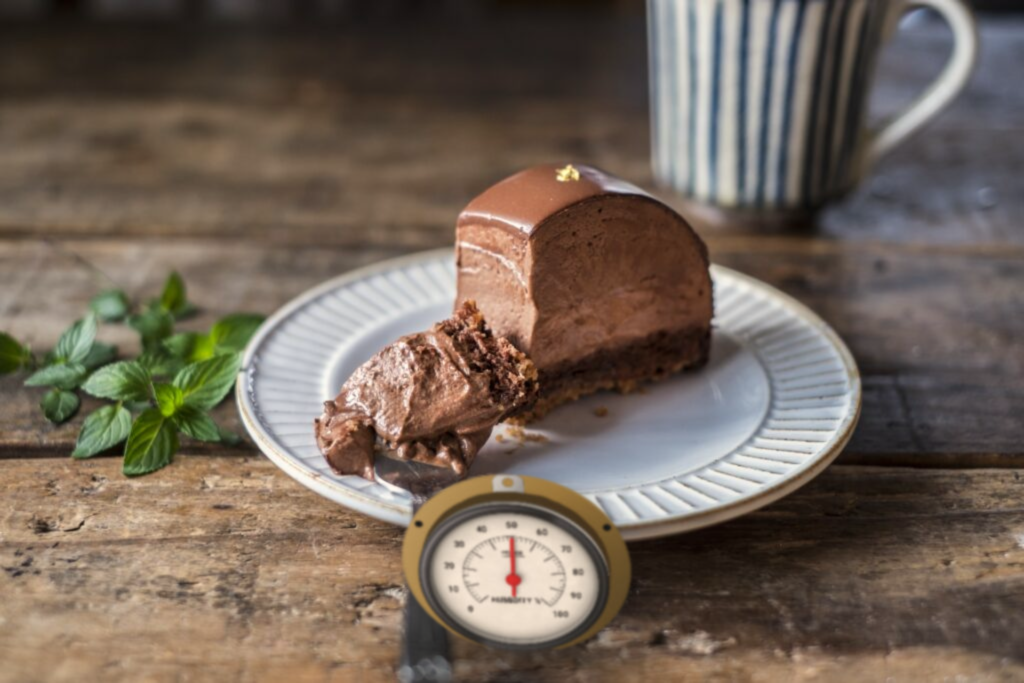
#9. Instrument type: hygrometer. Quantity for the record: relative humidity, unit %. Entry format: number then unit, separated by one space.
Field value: 50 %
